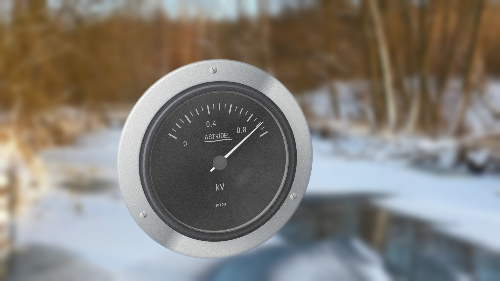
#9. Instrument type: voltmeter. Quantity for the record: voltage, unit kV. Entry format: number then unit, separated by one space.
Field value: 0.9 kV
